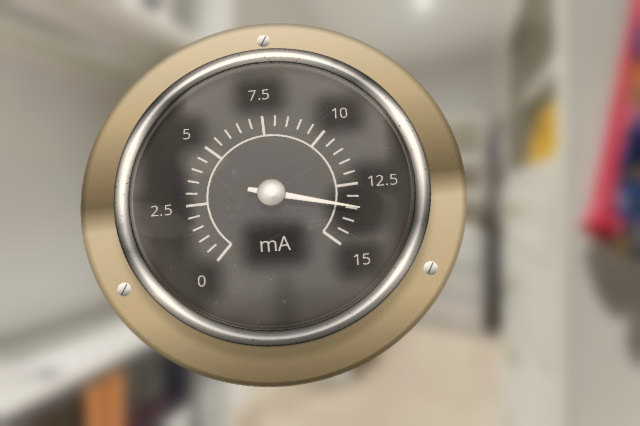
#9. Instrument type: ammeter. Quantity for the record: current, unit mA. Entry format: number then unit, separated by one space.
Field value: 13.5 mA
